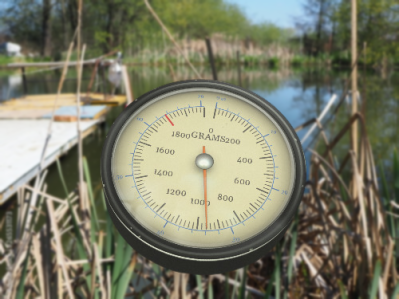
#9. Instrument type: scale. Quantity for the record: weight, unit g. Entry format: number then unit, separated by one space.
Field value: 960 g
